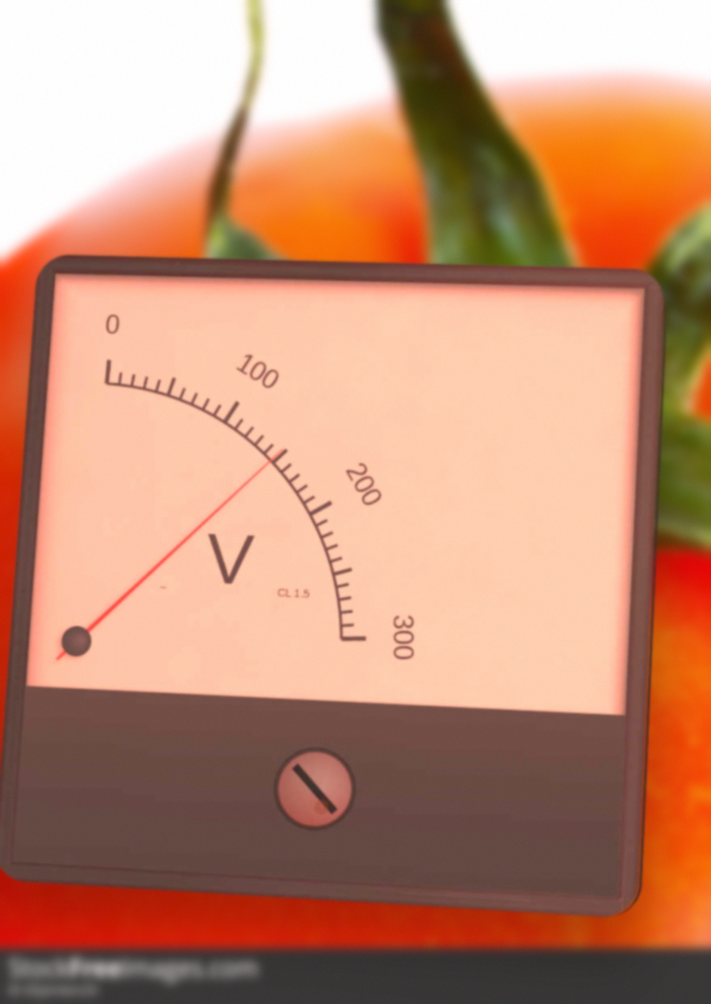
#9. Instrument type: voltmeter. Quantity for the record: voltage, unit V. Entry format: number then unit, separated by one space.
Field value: 150 V
